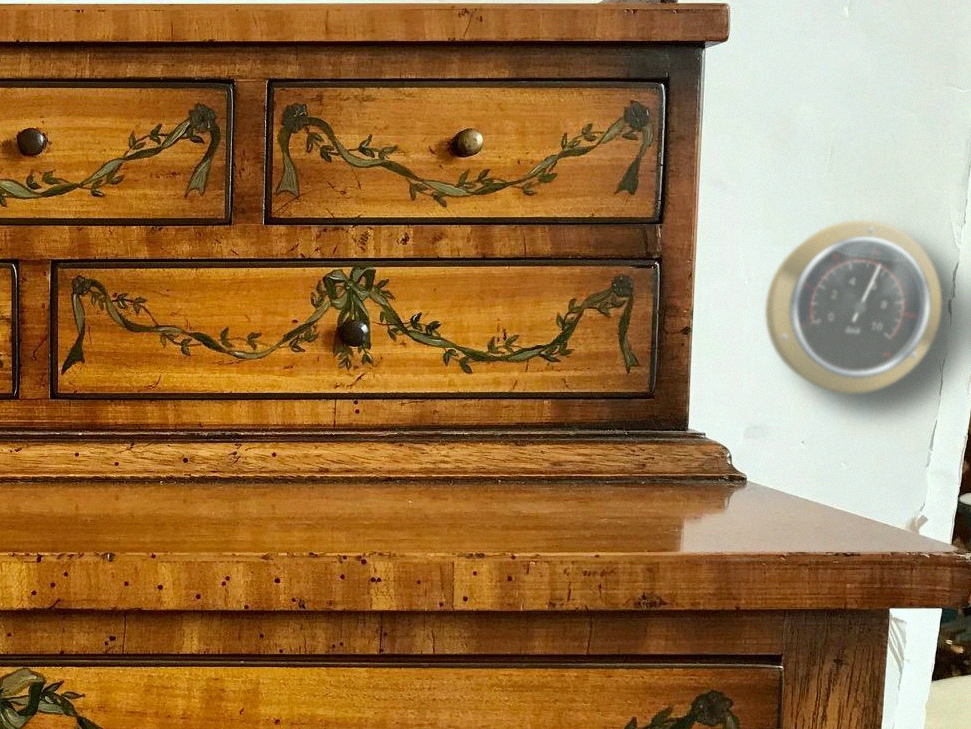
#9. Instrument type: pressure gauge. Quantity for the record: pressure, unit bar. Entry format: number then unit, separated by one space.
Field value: 5.5 bar
